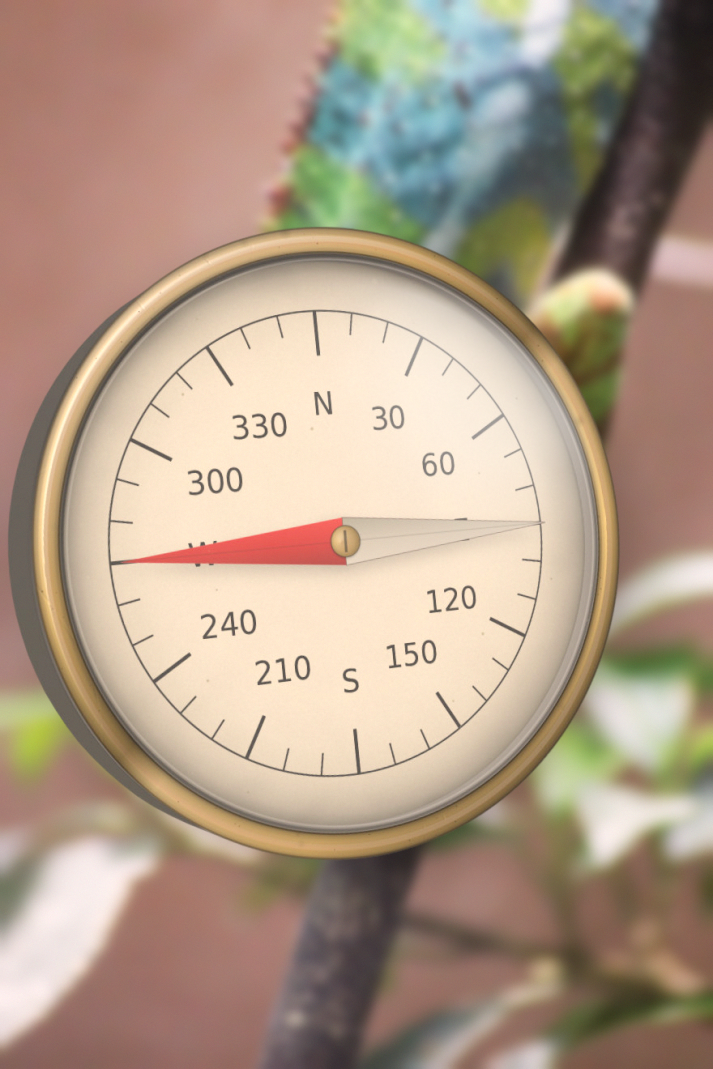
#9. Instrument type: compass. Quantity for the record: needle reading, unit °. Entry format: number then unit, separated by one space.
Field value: 270 °
